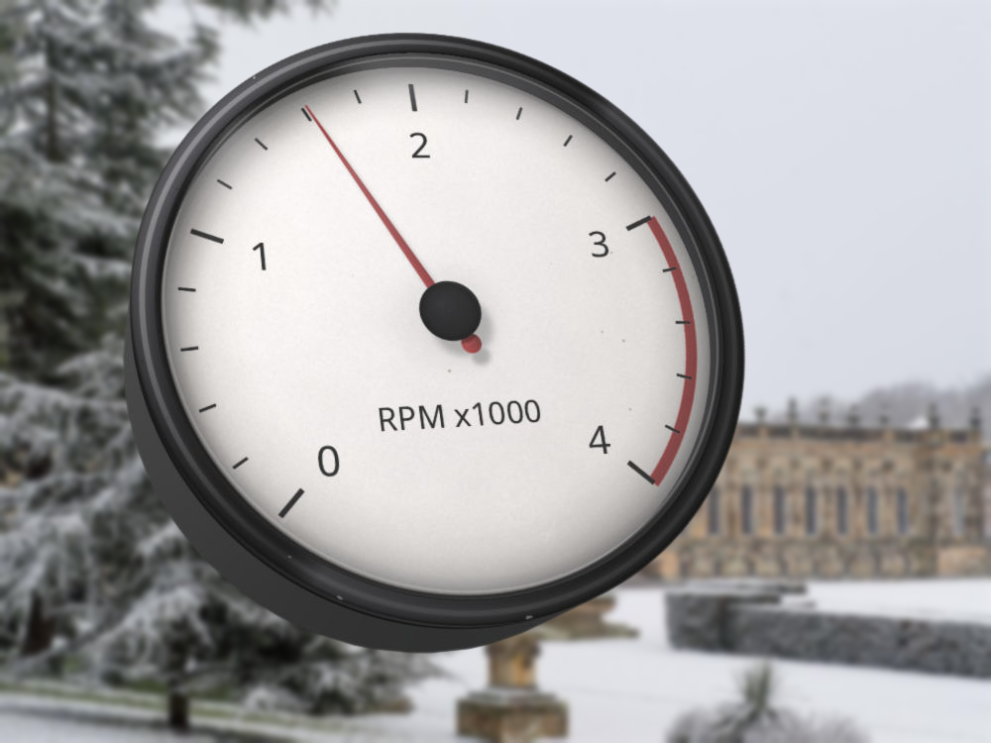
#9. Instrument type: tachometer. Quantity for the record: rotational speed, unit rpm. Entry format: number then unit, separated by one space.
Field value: 1600 rpm
